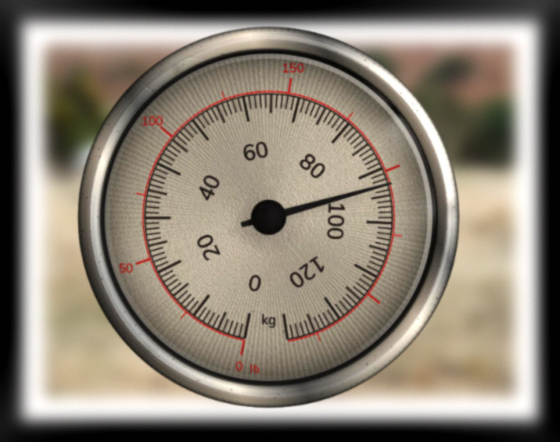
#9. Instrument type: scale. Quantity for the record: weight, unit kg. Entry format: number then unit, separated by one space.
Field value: 93 kg
